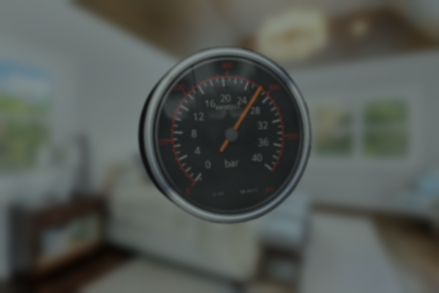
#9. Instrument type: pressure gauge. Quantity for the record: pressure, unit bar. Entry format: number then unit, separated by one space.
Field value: 26 bar
